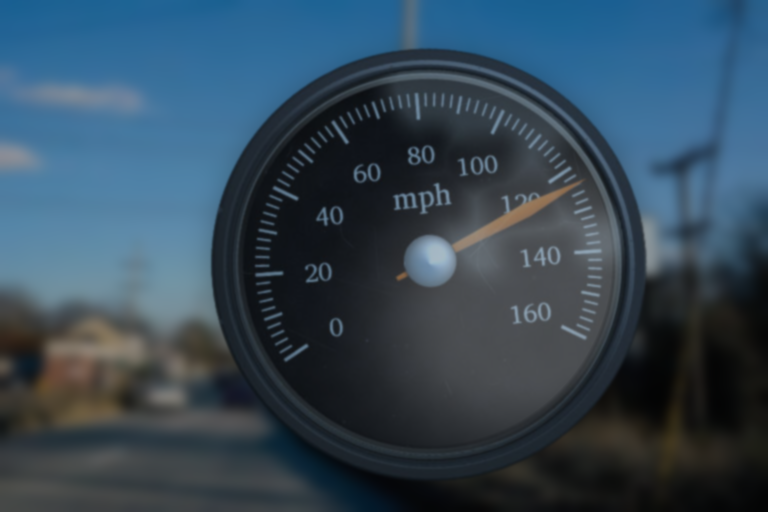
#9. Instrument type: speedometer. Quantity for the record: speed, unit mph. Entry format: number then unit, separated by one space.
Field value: 124 mph
